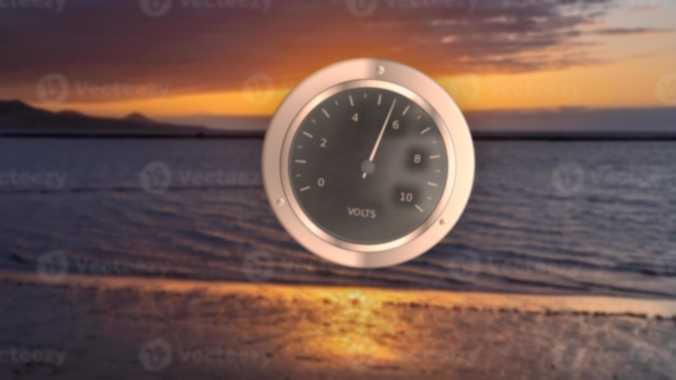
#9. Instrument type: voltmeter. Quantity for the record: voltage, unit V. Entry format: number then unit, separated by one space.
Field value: 5.5 V
